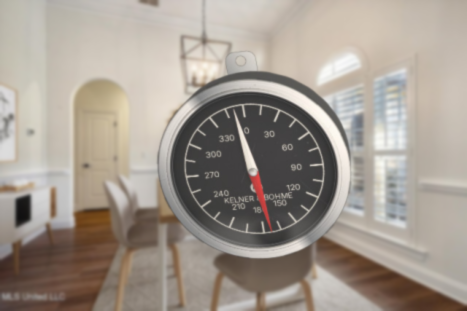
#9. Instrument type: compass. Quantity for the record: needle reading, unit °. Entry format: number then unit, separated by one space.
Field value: 172.5 °
